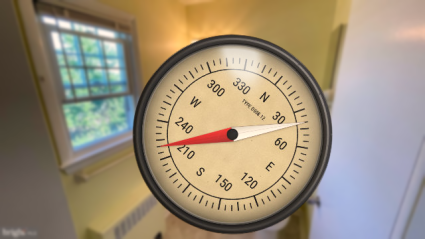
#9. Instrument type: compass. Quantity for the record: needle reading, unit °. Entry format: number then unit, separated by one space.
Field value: 220 °
